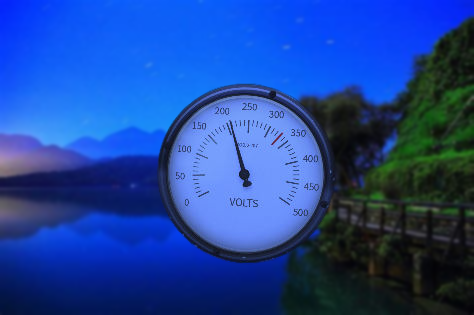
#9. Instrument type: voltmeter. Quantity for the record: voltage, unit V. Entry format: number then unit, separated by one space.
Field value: 210 V
